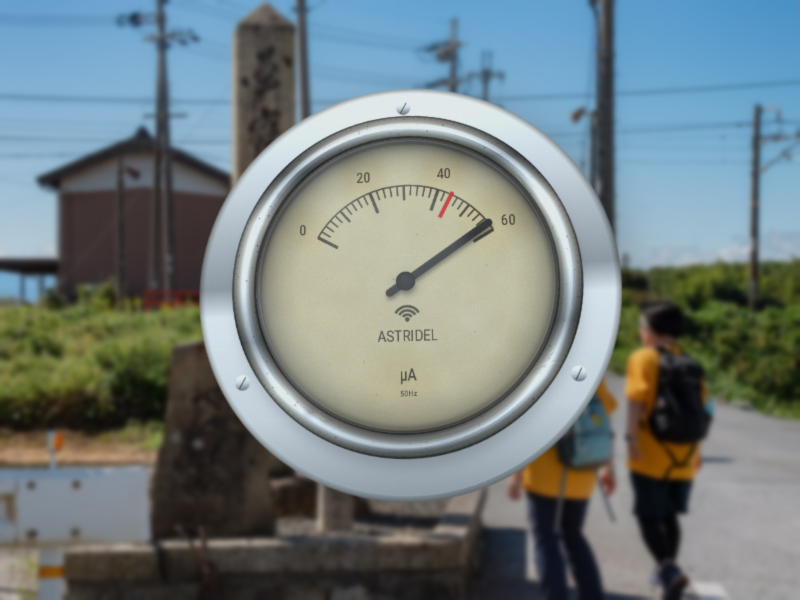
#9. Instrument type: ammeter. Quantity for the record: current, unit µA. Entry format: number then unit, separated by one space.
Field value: 58 µA
